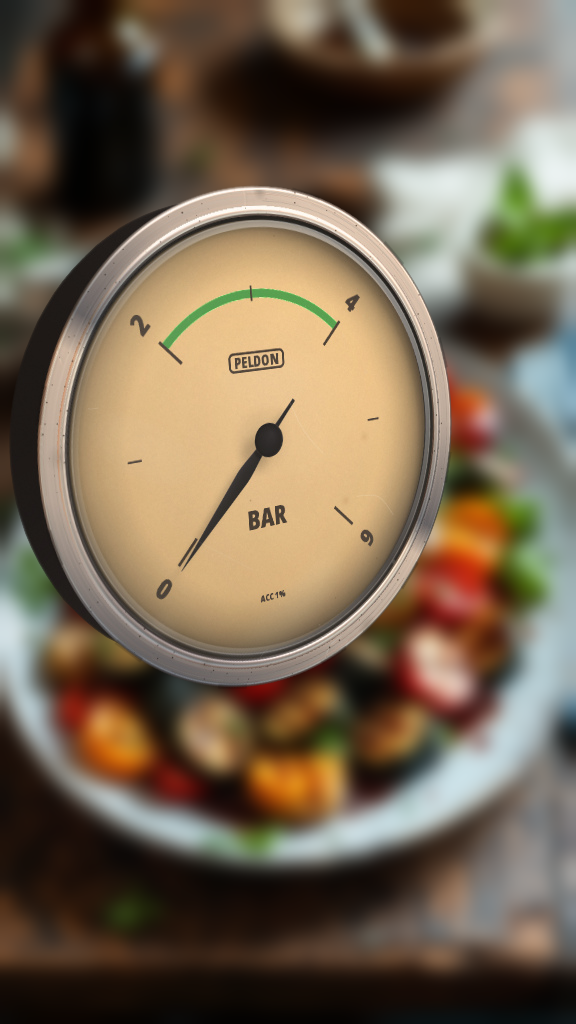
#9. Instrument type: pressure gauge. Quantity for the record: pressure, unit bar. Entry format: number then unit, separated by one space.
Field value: 0 bar
